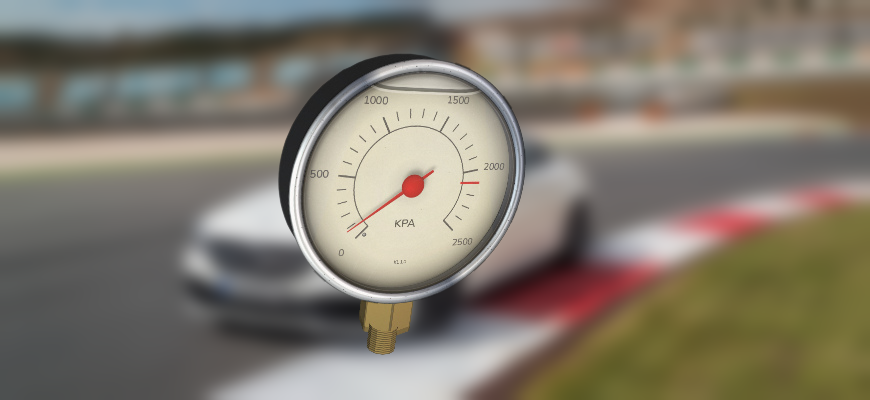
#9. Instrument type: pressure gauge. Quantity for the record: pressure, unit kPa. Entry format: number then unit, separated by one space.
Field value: 100 kPa
